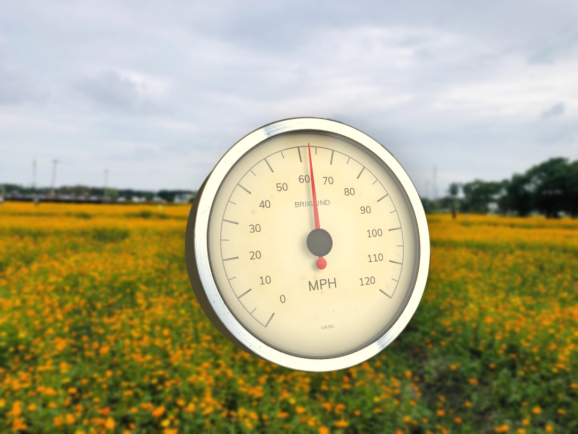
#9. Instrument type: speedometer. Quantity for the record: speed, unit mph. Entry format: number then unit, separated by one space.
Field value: 62.5 mph
